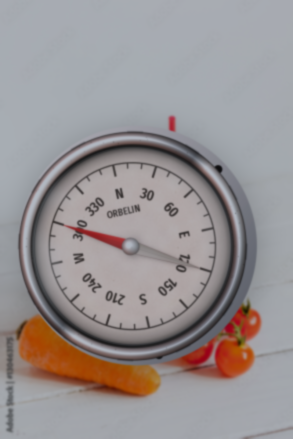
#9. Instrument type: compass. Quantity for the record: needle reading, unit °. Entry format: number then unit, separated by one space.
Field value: 300 °
